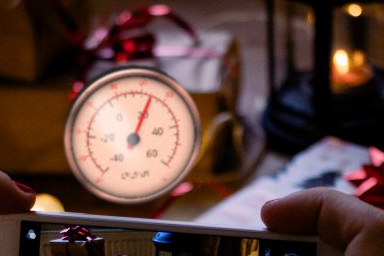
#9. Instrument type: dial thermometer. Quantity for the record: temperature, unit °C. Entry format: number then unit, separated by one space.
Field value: 20 °C
